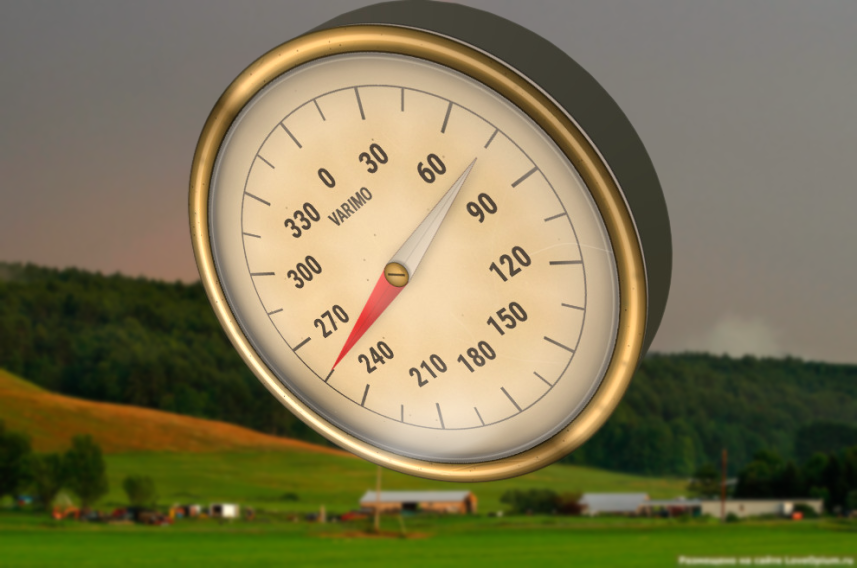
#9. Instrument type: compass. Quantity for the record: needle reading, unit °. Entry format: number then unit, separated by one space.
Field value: 255 °
